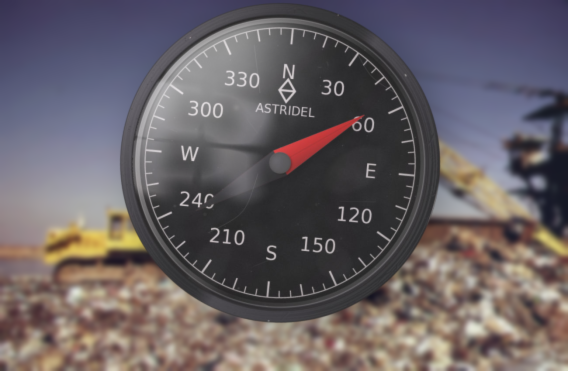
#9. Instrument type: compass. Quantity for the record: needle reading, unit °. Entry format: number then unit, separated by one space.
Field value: 55 °
